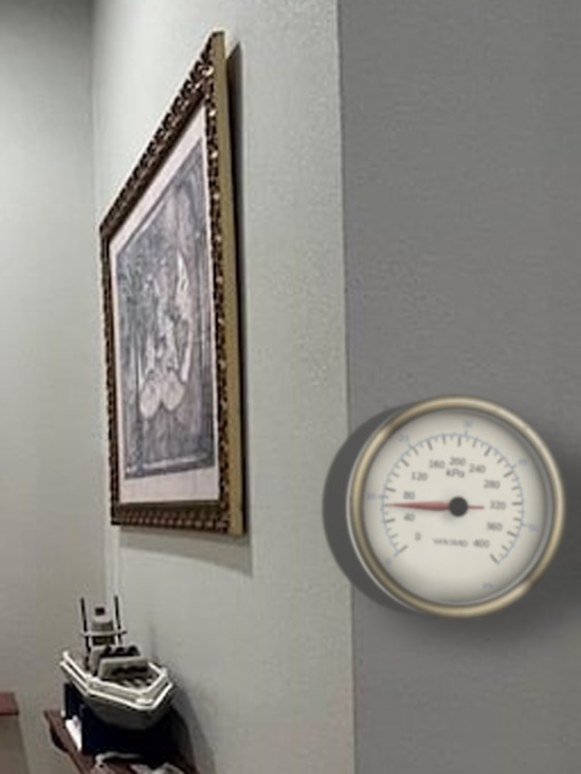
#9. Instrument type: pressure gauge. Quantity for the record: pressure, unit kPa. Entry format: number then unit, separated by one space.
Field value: 60 kPa
